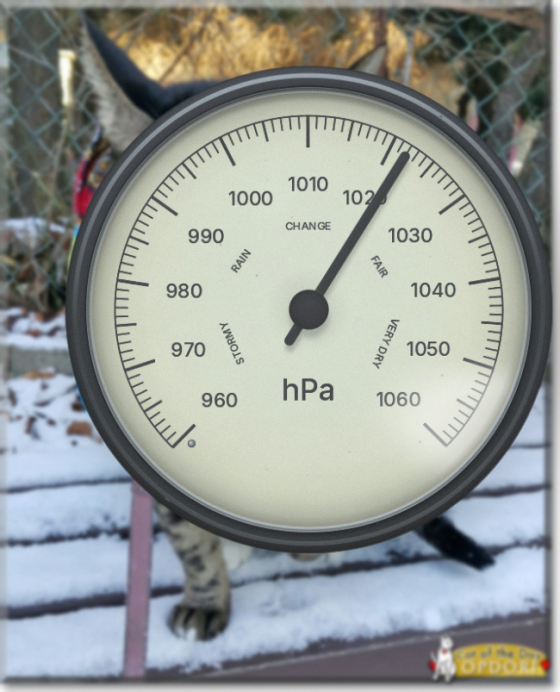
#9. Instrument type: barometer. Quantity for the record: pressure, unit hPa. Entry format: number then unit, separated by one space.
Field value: 1022 hPa
